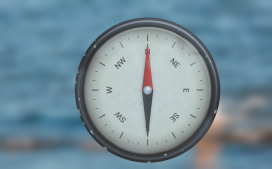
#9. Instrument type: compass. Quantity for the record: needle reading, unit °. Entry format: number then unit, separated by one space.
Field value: 0 °
